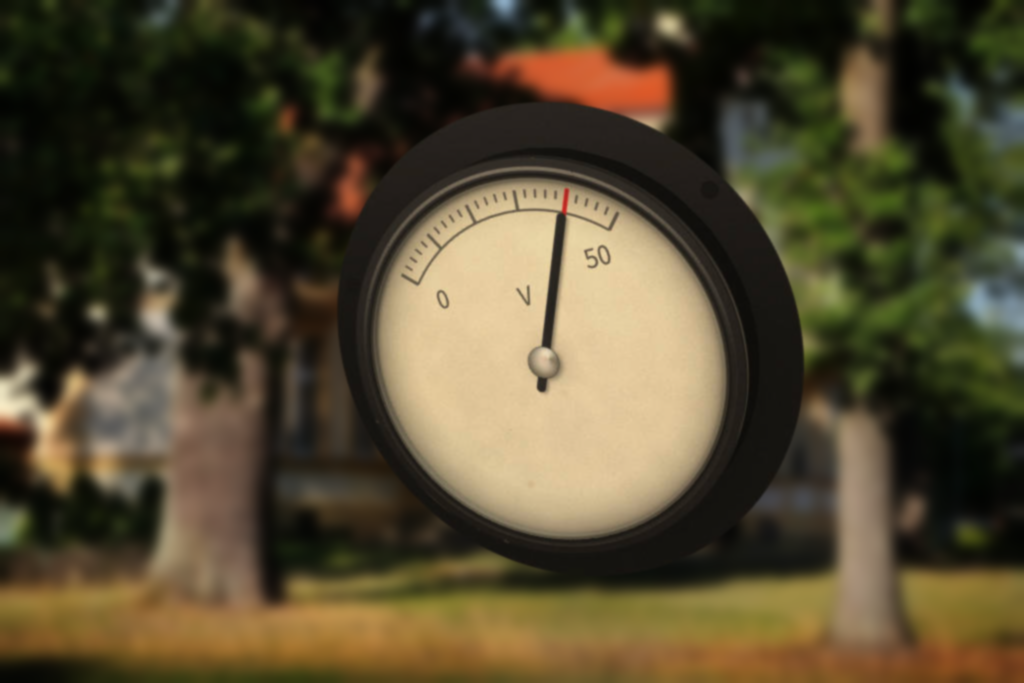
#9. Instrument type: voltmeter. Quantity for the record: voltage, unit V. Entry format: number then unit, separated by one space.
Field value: 40 V
